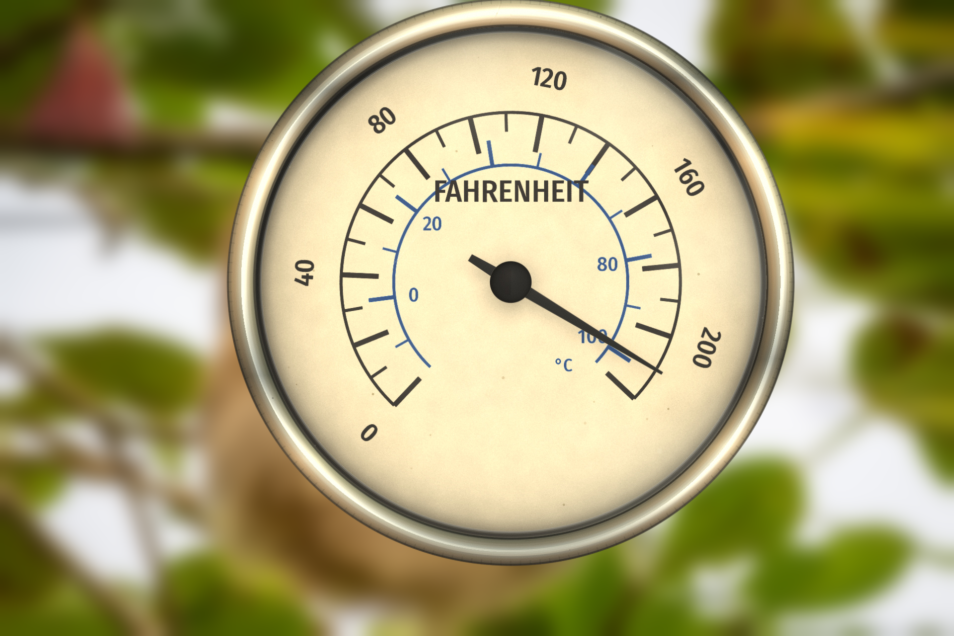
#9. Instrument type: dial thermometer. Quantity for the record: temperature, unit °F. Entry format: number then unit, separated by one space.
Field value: 210 °F
